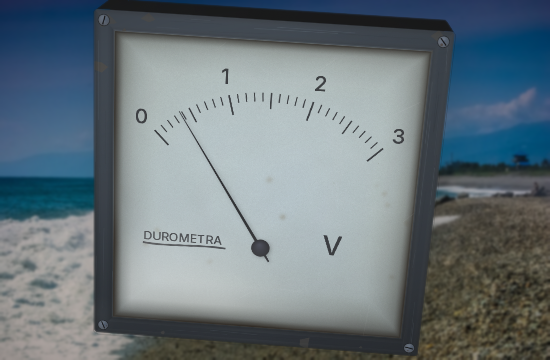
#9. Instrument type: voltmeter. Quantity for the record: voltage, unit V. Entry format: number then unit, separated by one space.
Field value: 0.4 V
